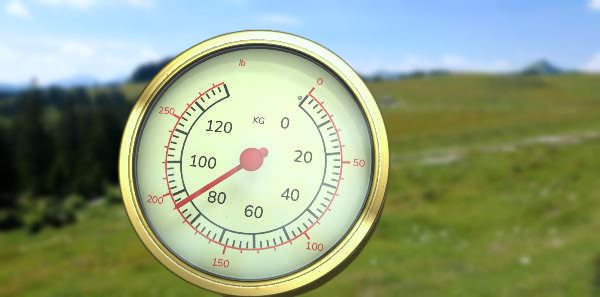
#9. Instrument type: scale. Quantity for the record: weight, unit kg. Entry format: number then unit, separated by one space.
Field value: 86 kg
